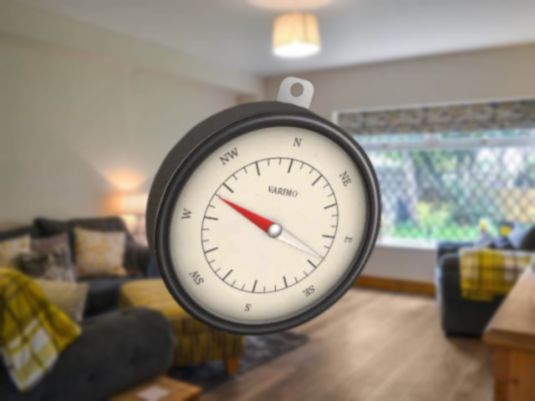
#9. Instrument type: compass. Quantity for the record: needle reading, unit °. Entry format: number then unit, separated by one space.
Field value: 290 °
